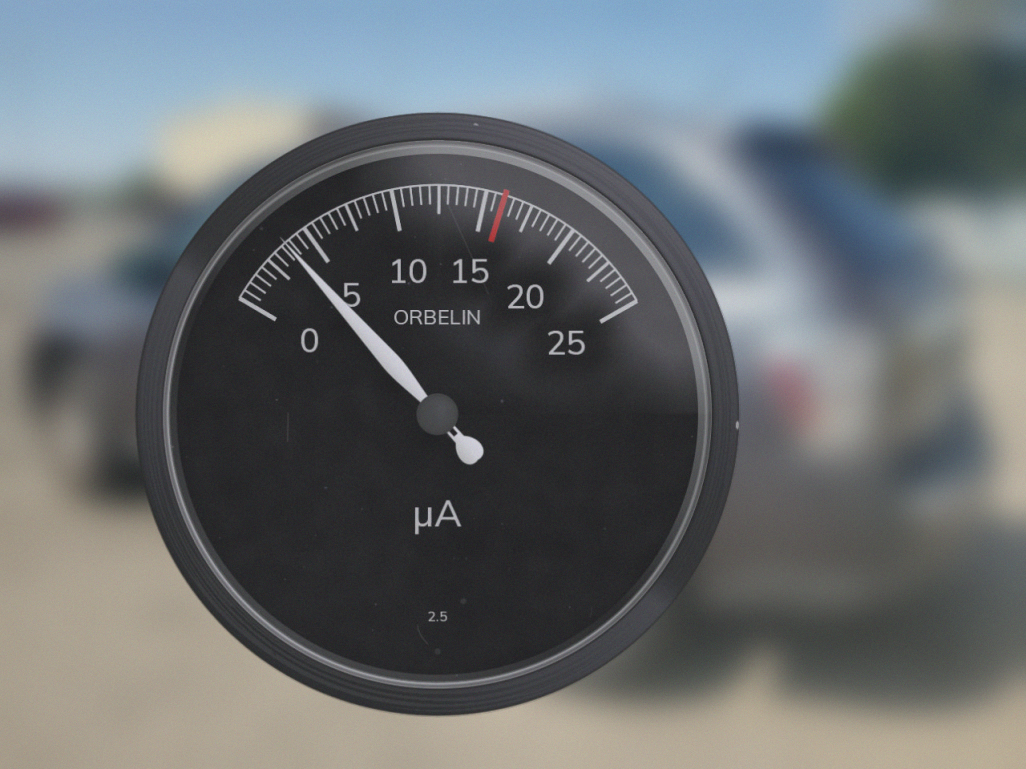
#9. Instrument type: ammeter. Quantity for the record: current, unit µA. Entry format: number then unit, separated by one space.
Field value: 3.75 µA
